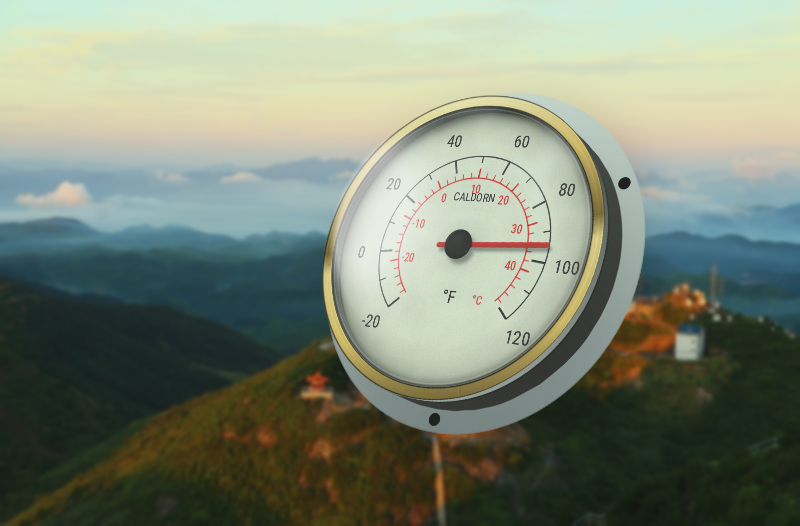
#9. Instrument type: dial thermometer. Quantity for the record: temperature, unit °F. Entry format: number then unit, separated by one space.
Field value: 95 °F
